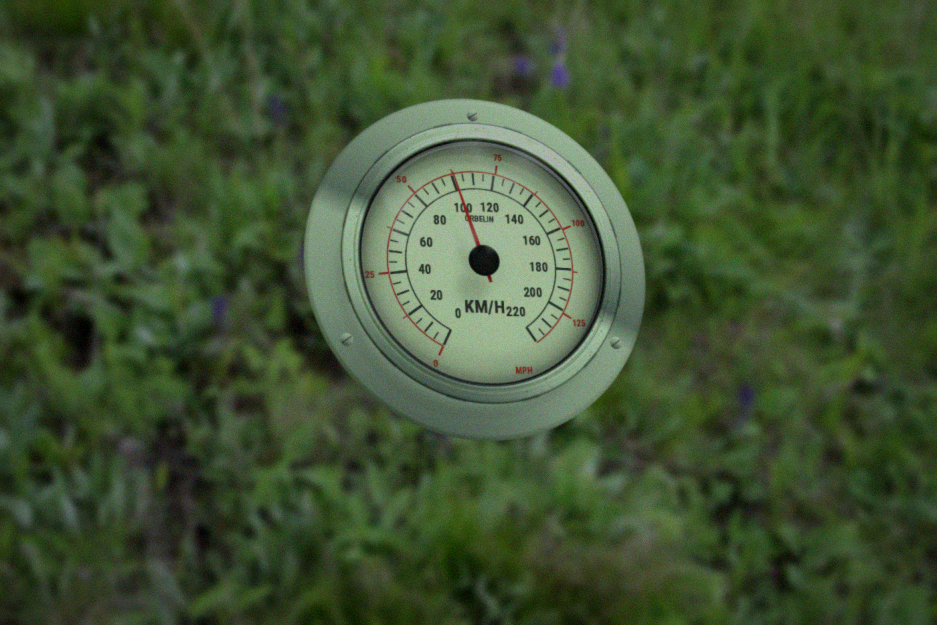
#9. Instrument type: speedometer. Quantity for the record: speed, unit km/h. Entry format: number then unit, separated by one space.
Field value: 100 km/h
